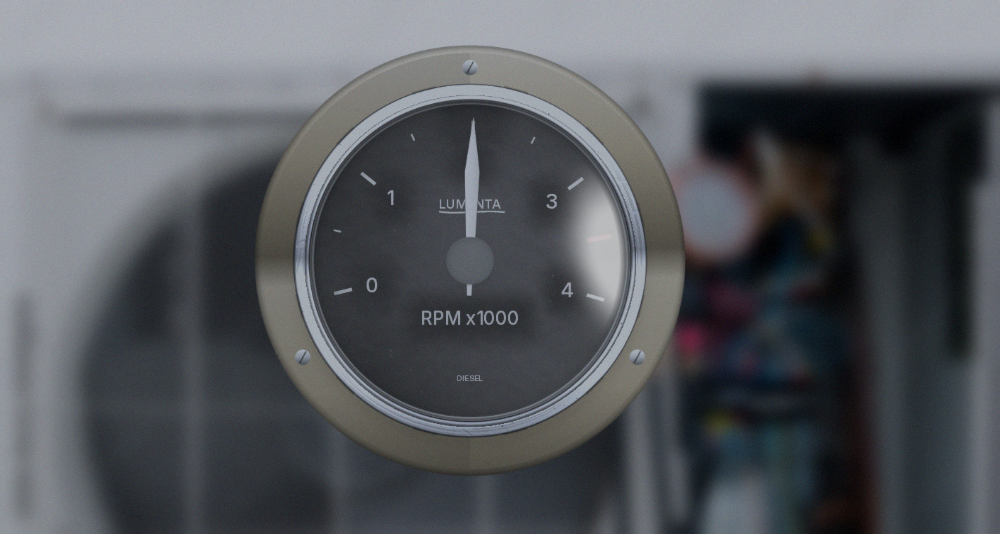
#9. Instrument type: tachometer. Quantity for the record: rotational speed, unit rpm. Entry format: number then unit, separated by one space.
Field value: 2000 rpm
